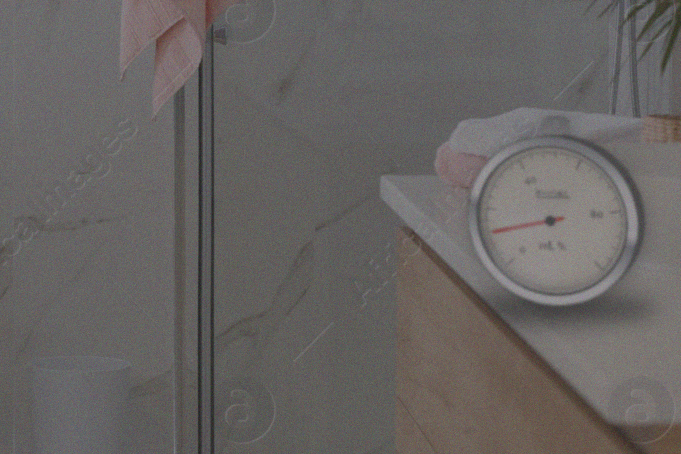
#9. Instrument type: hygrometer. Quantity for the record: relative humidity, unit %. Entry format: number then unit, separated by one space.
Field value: 12 %
